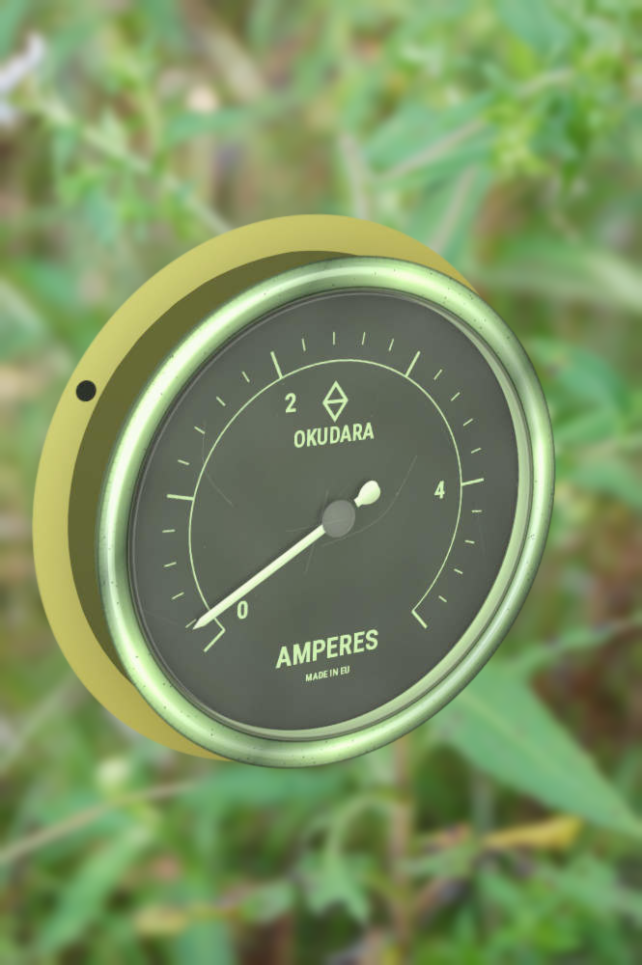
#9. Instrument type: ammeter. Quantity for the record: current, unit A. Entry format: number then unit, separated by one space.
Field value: 0.2 A
